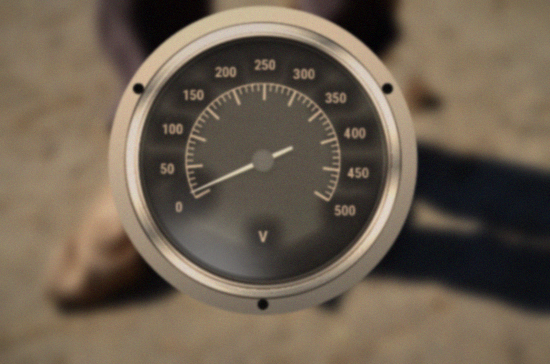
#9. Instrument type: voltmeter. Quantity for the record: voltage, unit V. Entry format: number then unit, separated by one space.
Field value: 10 V
